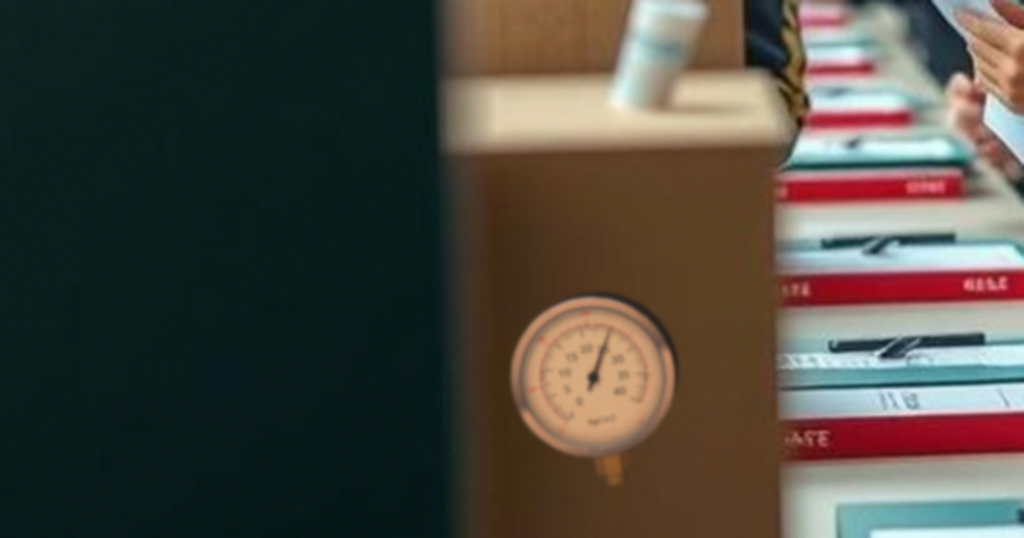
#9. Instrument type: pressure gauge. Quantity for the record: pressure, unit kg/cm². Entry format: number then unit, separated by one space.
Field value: 25 kg/cm²
